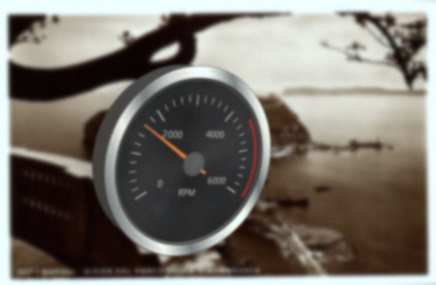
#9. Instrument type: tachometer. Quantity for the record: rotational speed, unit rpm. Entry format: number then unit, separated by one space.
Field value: 1600 rpm
